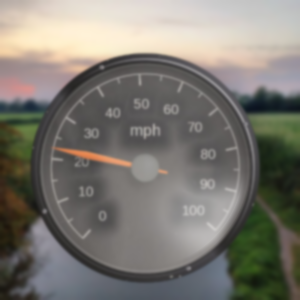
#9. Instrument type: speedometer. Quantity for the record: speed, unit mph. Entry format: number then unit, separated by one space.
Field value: 22.5 mph
